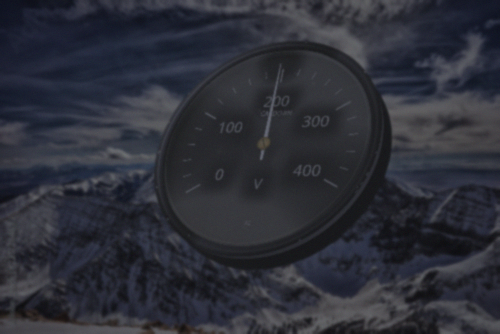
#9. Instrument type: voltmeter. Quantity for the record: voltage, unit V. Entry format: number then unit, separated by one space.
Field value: 200 V
